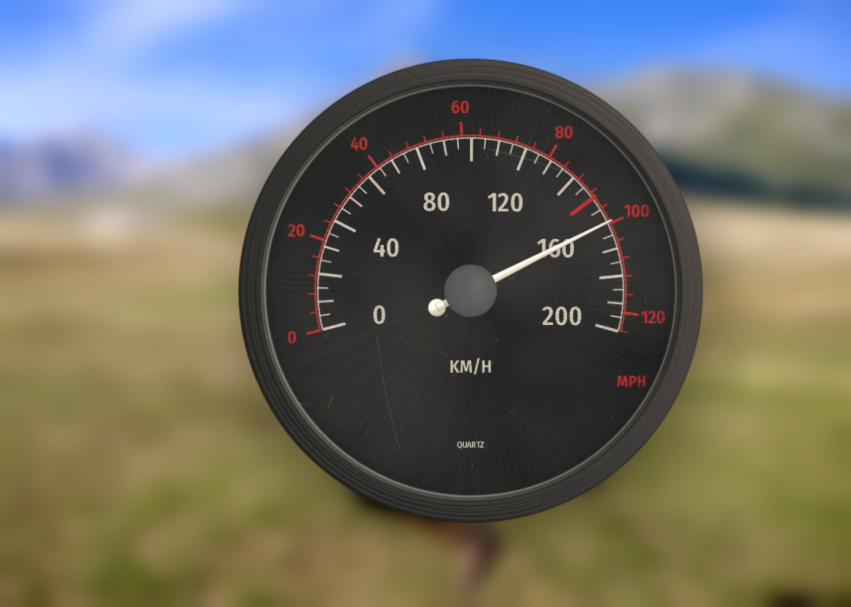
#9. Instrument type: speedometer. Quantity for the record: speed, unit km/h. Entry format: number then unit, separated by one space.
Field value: 160 km/h
